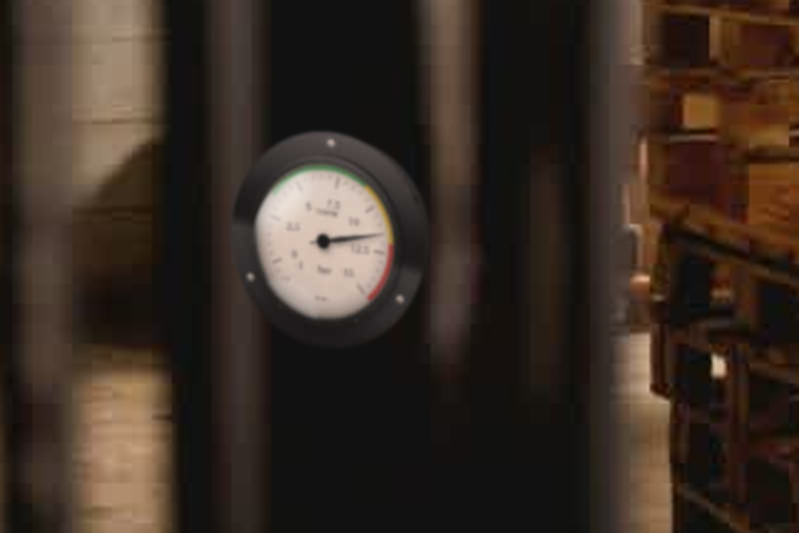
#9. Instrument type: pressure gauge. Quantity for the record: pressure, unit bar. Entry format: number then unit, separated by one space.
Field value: 11.5 bar
